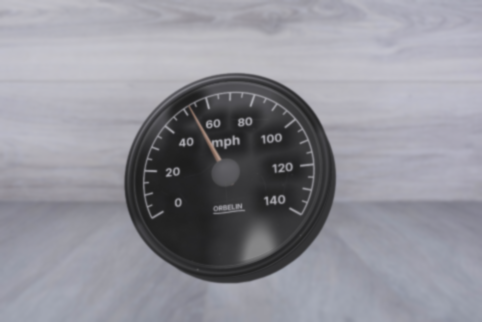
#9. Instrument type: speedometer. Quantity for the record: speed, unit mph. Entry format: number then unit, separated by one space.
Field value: 52.5 mph
